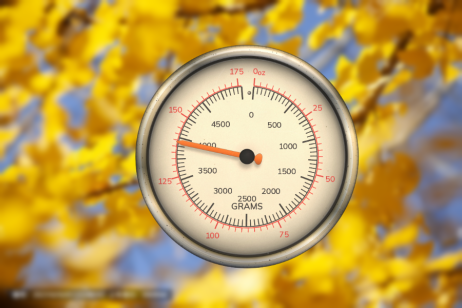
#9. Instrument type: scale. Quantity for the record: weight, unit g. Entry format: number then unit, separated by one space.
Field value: 3950 g
